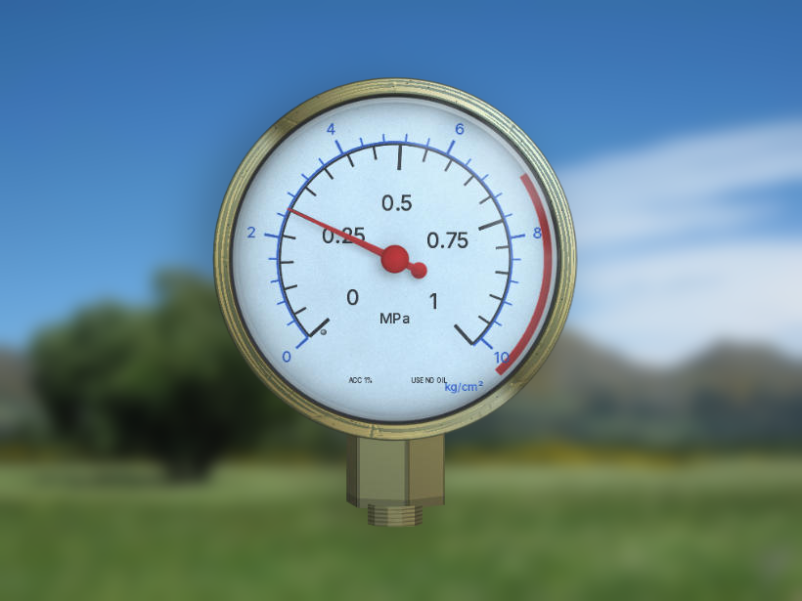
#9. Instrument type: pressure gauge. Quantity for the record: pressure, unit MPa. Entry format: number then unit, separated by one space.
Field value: 0.25 MPa
